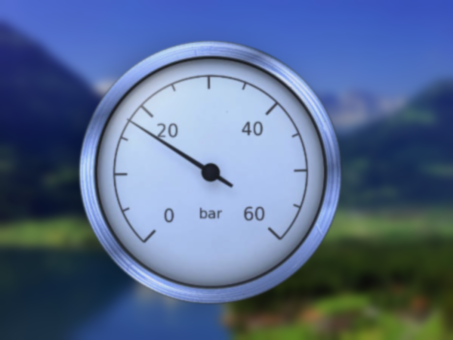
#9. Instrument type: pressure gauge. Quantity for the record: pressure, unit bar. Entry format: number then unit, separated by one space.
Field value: 17.5 bar
